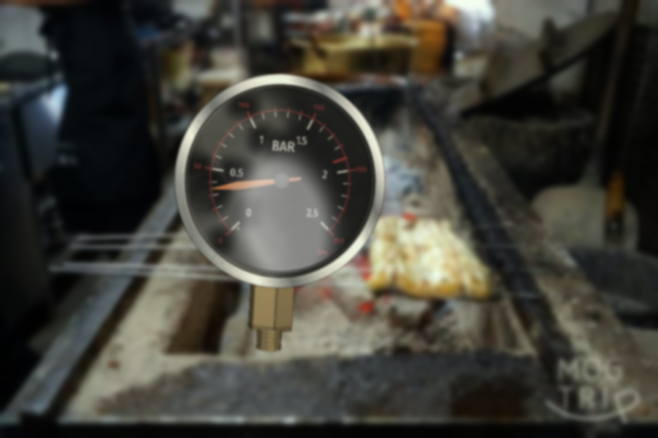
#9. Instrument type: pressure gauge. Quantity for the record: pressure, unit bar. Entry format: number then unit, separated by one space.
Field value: 0.35 bar
